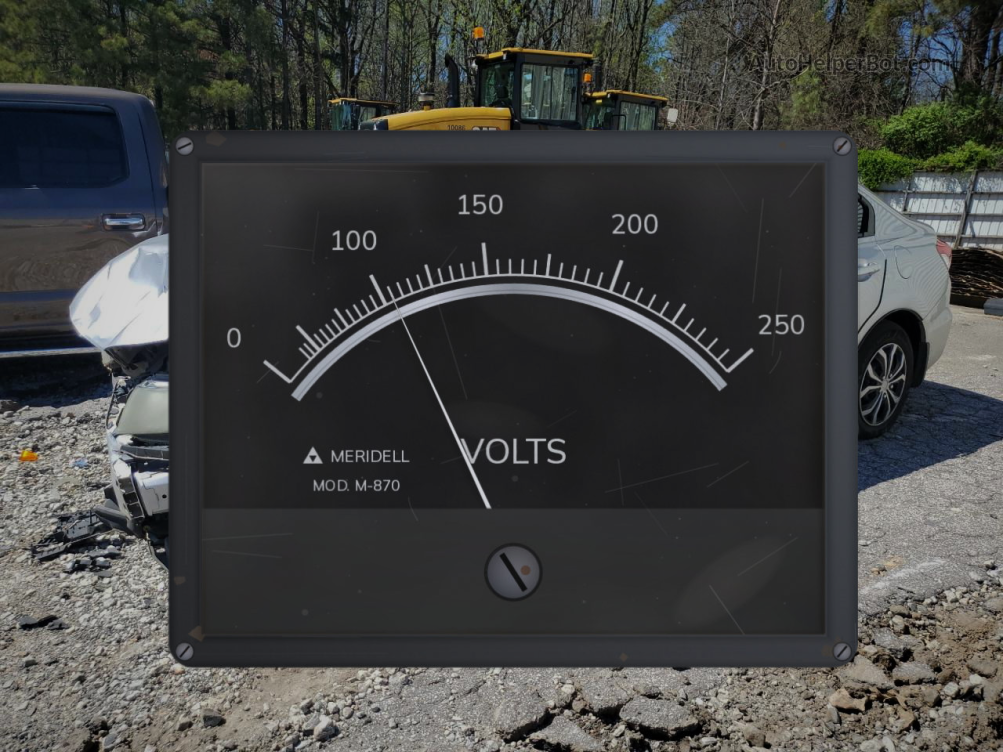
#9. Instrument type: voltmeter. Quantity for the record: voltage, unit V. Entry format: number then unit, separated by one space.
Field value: 105 V
